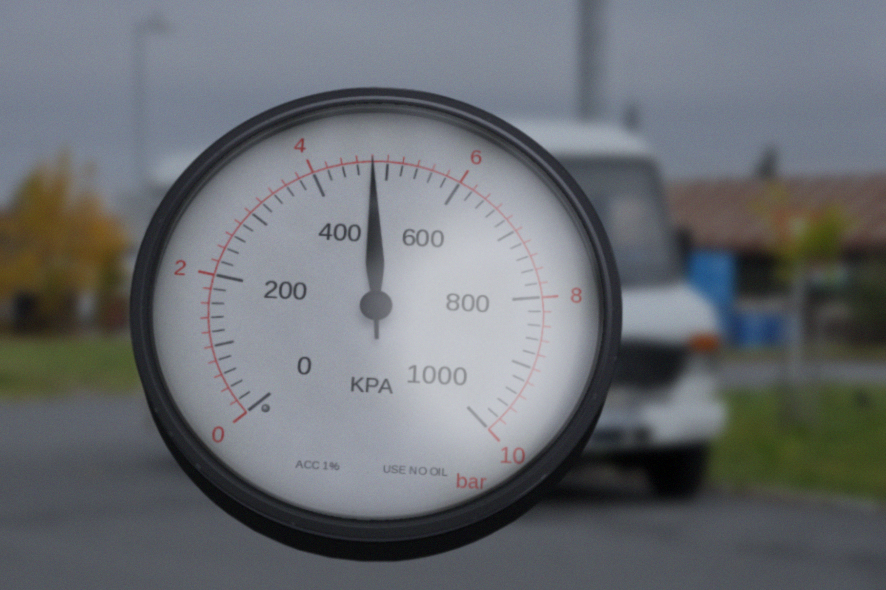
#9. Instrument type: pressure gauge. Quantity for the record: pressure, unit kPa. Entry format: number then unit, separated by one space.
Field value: 480 kPa
